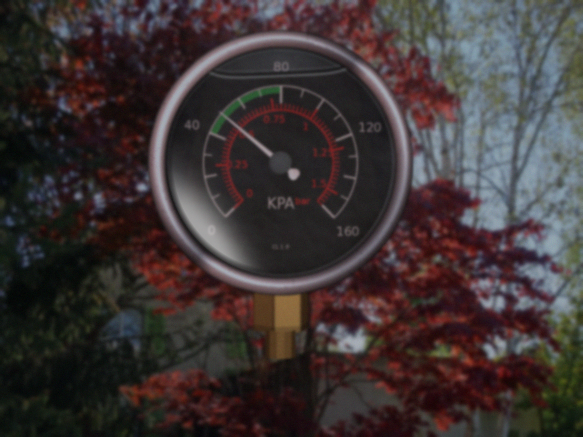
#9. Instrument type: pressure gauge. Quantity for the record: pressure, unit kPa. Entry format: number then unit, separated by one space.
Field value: 50 kPa
